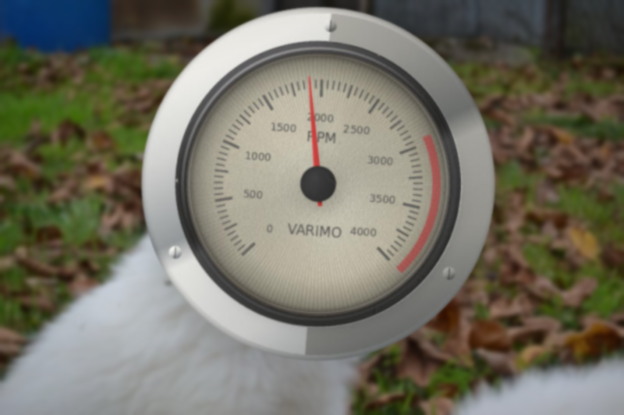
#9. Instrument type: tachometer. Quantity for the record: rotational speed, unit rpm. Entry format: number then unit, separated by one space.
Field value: 1900 rpm
